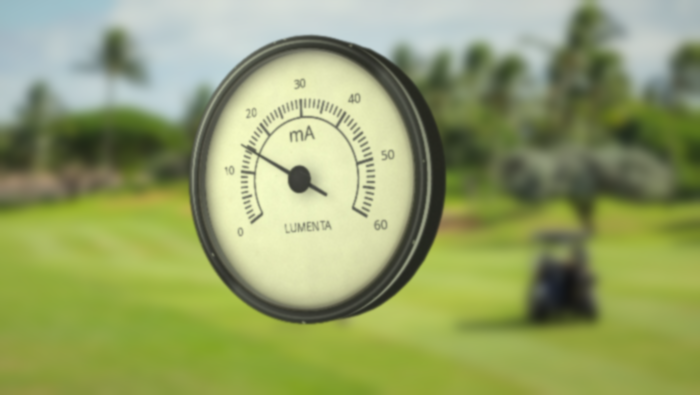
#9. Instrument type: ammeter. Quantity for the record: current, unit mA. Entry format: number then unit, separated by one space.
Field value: 15 mA
